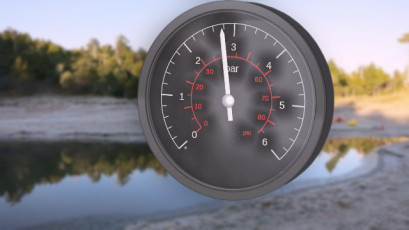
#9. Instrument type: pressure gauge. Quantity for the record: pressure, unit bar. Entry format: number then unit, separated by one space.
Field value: 2.8 bar
